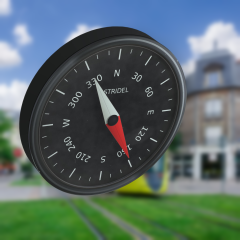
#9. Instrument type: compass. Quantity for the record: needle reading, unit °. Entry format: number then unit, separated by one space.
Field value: 150 °
